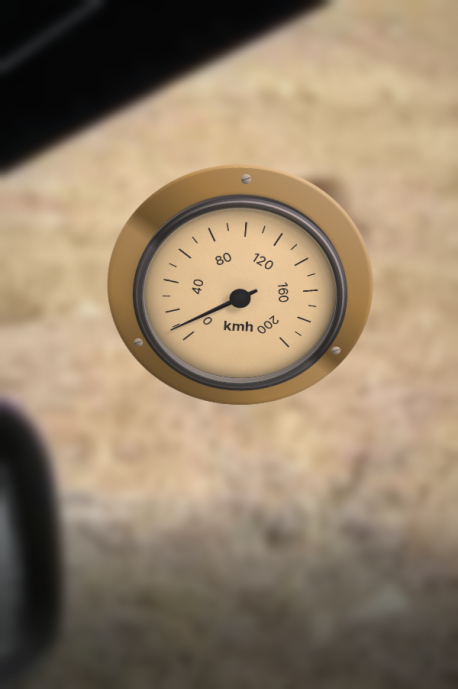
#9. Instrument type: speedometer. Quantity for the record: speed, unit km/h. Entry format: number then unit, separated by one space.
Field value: 10 km/h
